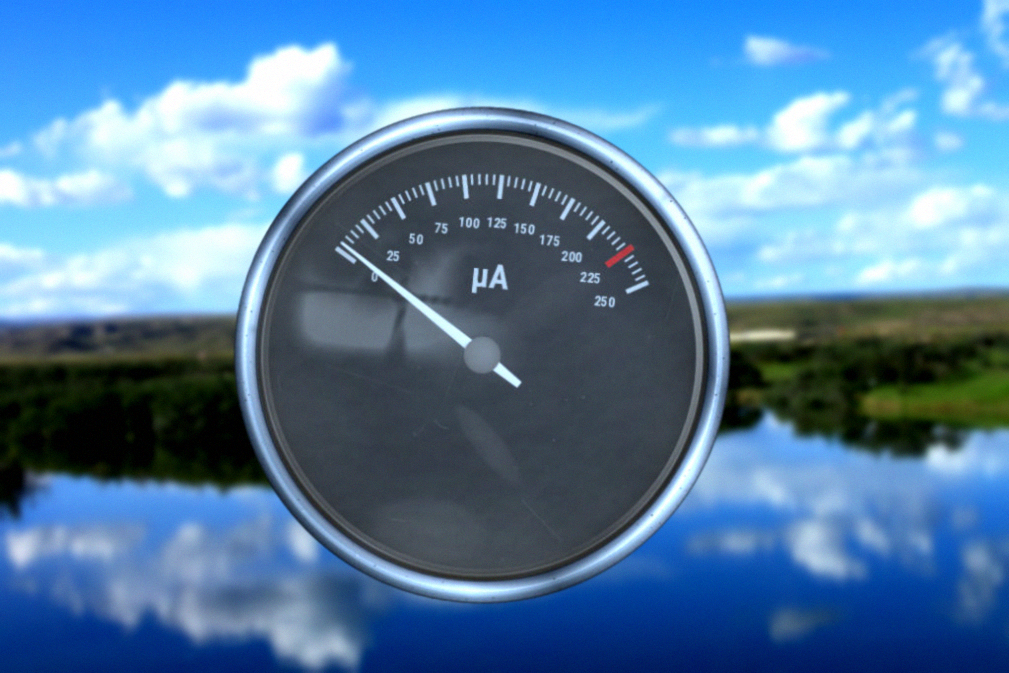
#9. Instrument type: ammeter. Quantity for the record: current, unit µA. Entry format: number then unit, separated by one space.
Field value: 5 µA
